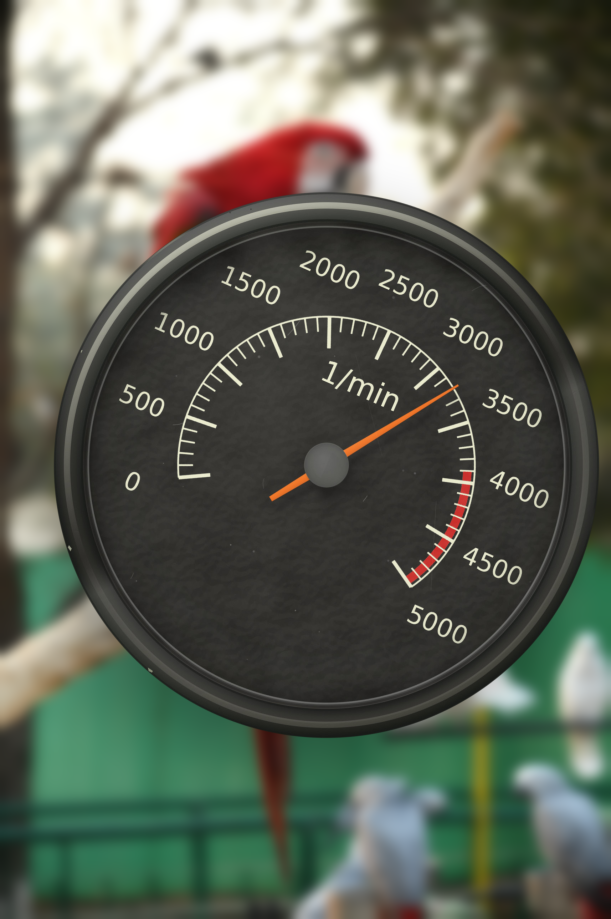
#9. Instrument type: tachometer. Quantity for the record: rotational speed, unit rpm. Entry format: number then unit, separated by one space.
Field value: 3200 rpm
